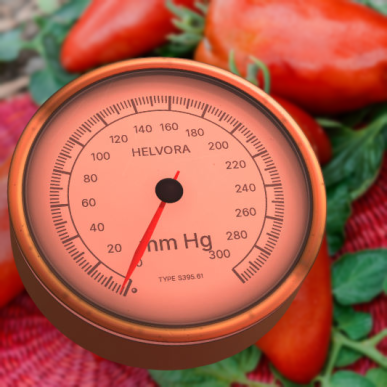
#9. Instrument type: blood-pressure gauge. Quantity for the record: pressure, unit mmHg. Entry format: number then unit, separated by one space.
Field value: 2 mmHg
